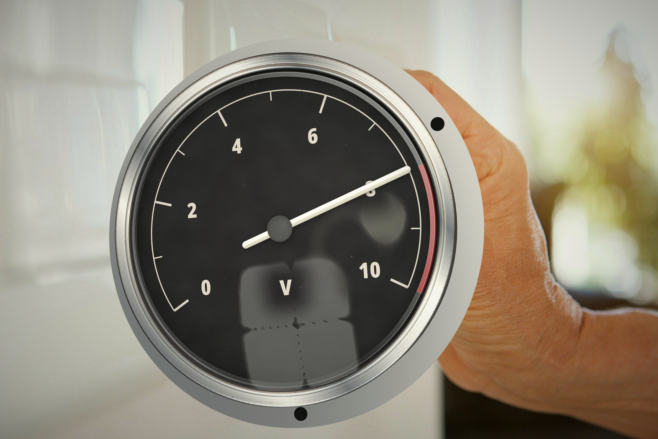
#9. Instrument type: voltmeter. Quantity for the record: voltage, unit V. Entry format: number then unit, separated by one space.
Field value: 8 V
